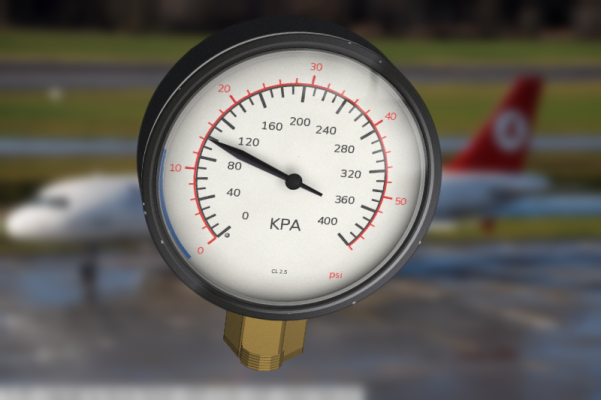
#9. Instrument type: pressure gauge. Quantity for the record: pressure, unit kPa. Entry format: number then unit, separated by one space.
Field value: 100 kPa
